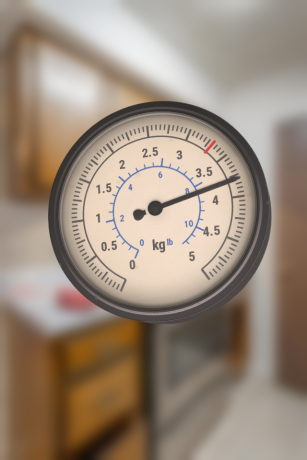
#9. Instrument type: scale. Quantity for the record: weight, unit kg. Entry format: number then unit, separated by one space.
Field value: 3.8 kg
